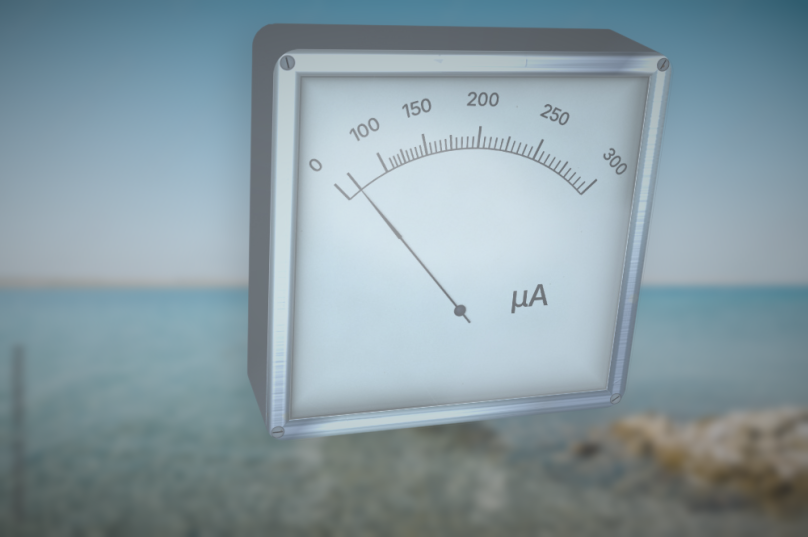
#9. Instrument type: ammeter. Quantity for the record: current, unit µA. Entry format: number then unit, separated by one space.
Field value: 50 µA
